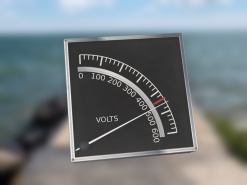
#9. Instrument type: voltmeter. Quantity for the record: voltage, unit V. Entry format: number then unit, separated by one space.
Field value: 460 V
